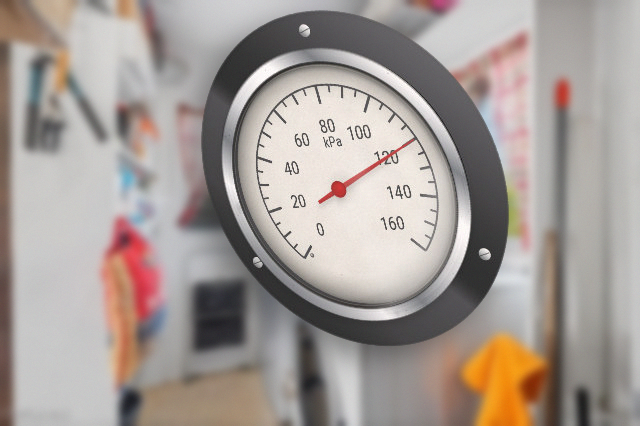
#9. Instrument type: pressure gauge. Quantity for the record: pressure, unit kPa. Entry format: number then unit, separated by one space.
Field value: 120 kPa
